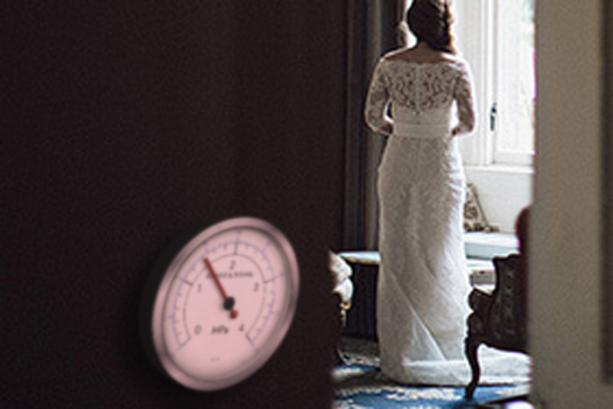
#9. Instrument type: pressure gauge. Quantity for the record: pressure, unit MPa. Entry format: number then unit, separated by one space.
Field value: 1.4 MPa
